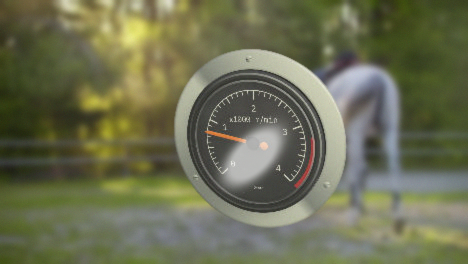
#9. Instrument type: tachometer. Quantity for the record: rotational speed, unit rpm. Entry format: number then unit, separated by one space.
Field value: 800 rpm
